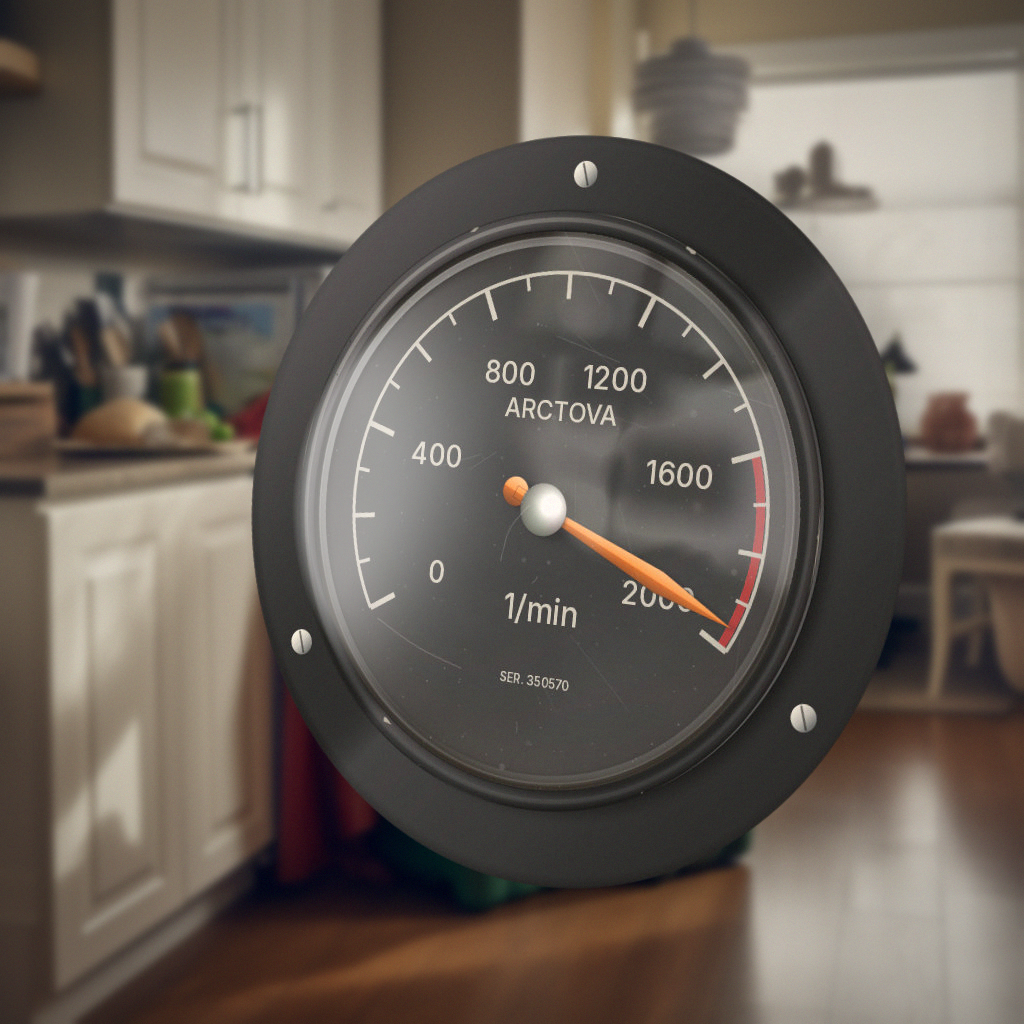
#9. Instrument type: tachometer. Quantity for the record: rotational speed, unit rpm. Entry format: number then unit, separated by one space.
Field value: 1950 rpm
